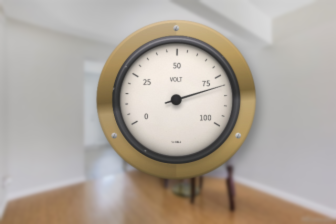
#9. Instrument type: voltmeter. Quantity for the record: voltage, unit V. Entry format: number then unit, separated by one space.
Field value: 80 V
